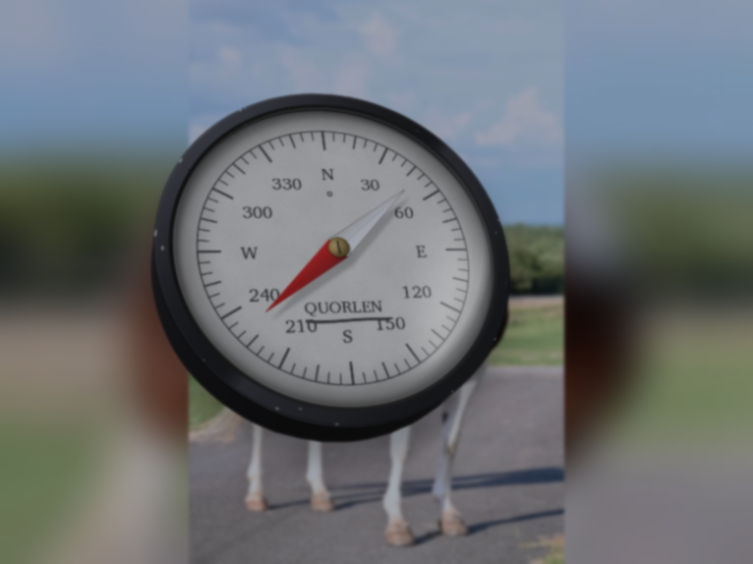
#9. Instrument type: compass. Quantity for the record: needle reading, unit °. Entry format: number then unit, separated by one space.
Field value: 230 °
